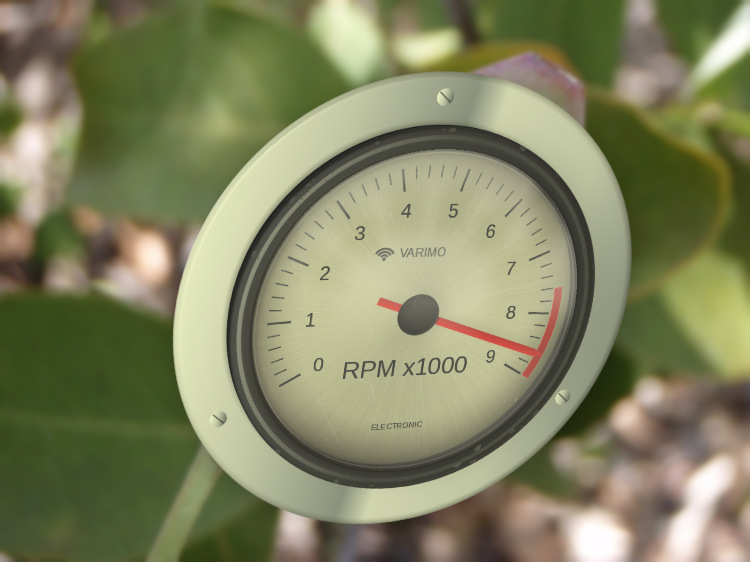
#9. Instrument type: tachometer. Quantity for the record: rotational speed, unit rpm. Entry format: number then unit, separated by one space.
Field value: 8600 rpm
